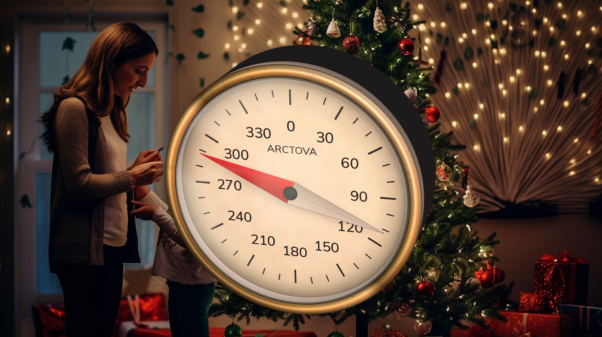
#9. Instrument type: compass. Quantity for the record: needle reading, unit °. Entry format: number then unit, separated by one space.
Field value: 290 °
